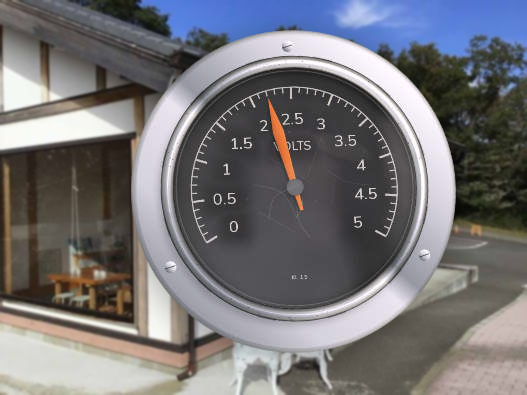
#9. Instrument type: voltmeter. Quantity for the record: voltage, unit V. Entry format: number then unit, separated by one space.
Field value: 2.2 V
